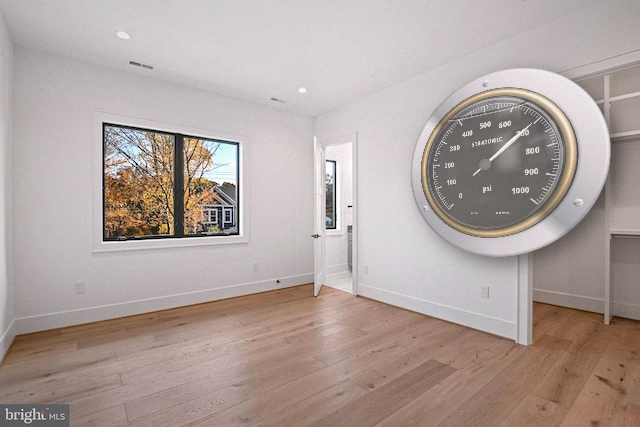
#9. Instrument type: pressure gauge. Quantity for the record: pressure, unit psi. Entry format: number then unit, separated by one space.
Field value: 700 psi
